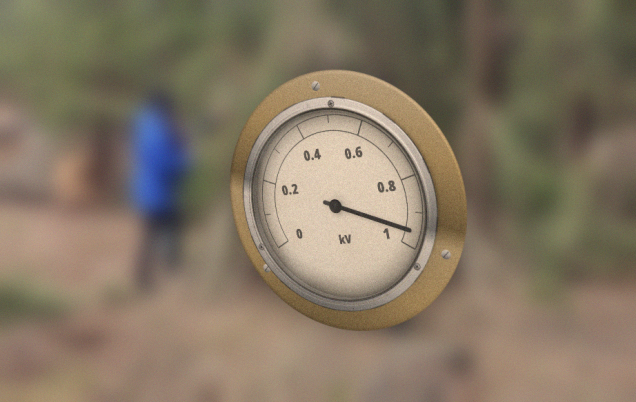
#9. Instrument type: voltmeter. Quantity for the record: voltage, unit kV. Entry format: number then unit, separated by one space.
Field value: 0.95 kV
